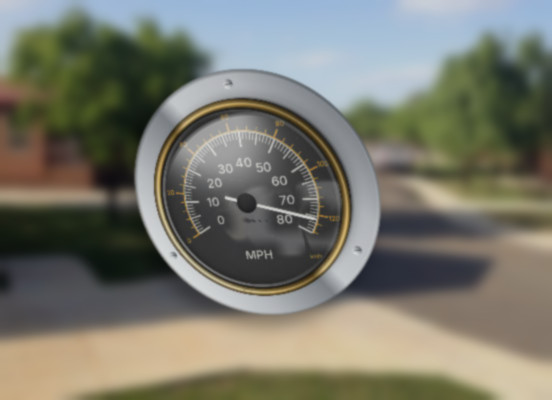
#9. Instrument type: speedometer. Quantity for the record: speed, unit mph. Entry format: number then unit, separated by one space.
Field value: 75 mph
